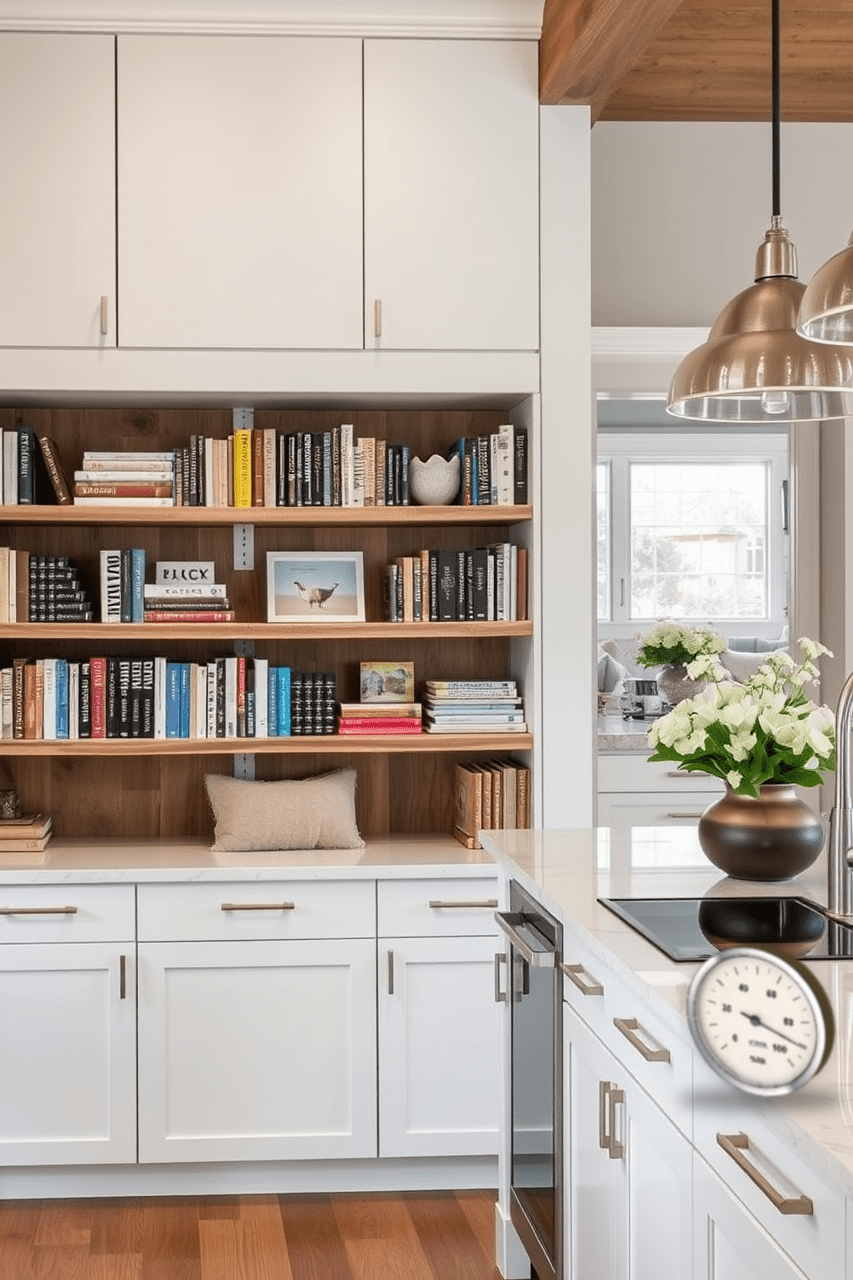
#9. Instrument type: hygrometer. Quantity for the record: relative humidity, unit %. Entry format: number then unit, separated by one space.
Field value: 90 %
